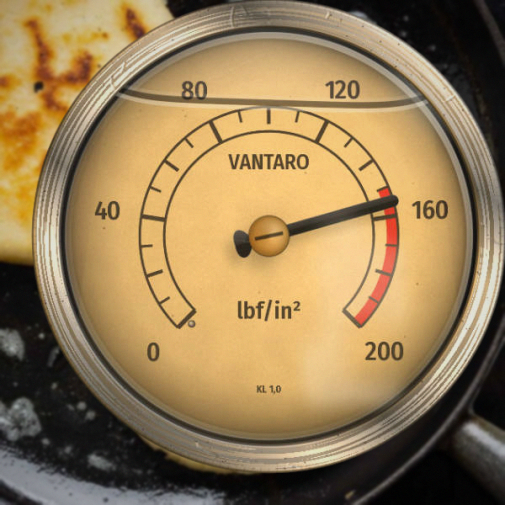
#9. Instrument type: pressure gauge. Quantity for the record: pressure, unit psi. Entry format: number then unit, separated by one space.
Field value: 155 psi
